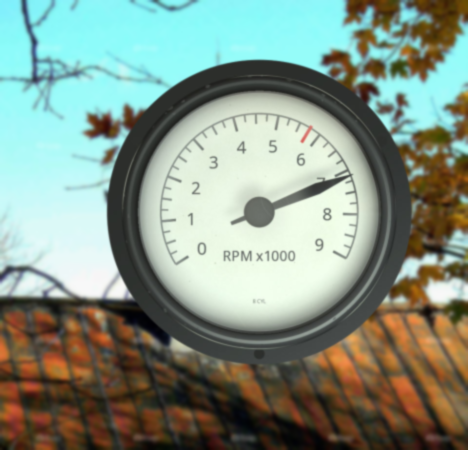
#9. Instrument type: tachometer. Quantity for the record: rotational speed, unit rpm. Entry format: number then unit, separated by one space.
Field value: 7125 rpm
